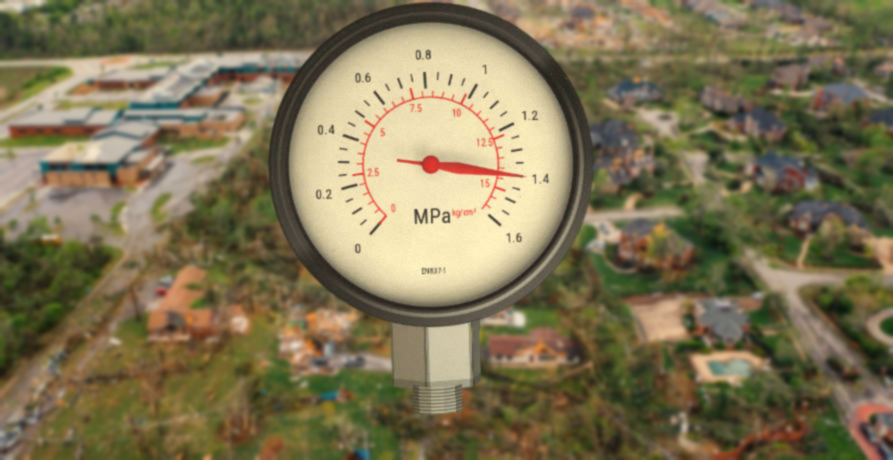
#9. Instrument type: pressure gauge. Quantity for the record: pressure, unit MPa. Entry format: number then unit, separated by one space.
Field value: 1.4 MPa
